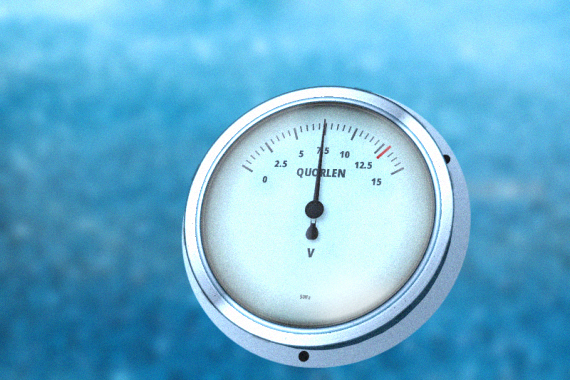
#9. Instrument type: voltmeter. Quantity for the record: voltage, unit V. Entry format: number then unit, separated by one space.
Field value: 7.5 V
